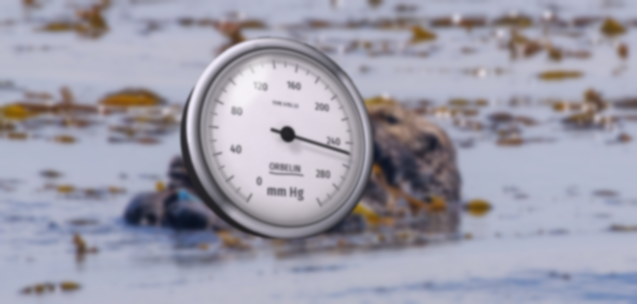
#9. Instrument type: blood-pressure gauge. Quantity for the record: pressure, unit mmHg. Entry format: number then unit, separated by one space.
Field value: 250 mmHg
